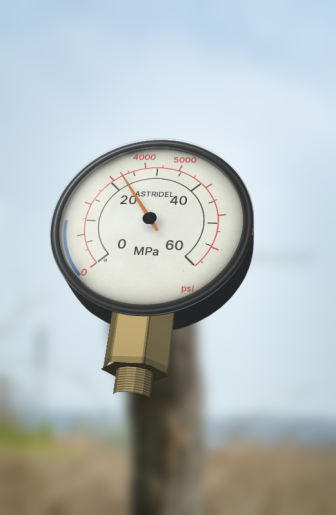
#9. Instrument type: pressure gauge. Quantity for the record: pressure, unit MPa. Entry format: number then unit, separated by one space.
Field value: 22.5 MPa
